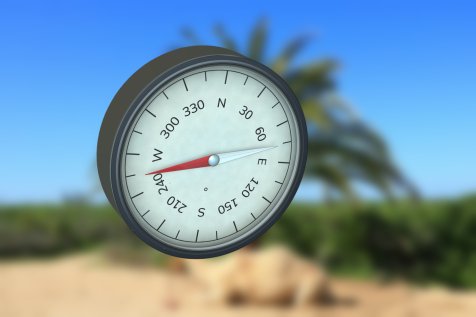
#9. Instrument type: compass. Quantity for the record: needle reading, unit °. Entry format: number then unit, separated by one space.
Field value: 255 °
